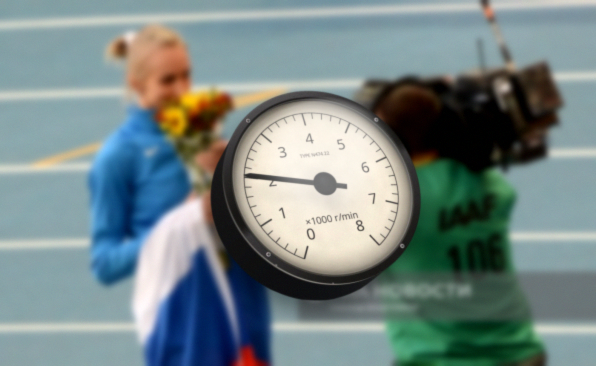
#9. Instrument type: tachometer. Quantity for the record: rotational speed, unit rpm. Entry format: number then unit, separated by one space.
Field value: 2000 rpm
